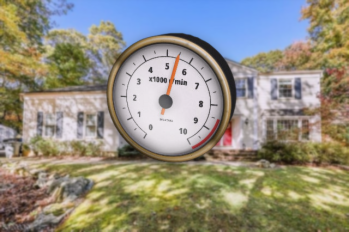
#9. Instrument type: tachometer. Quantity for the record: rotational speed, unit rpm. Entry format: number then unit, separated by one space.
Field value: 5500 rpm
